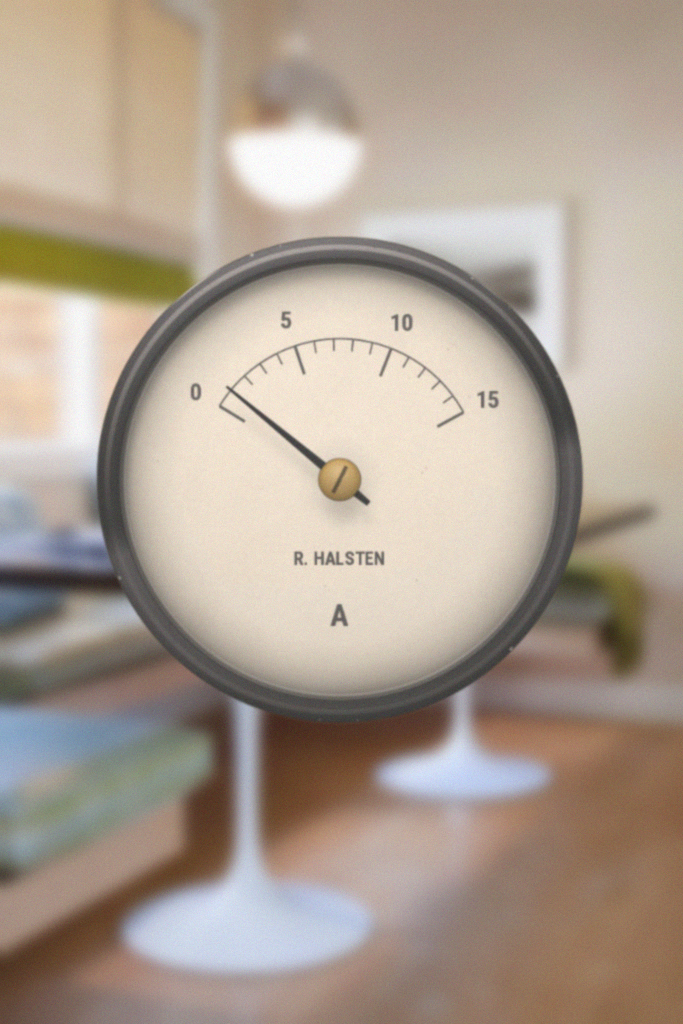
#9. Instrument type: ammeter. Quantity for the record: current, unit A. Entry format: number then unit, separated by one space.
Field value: 1 A
